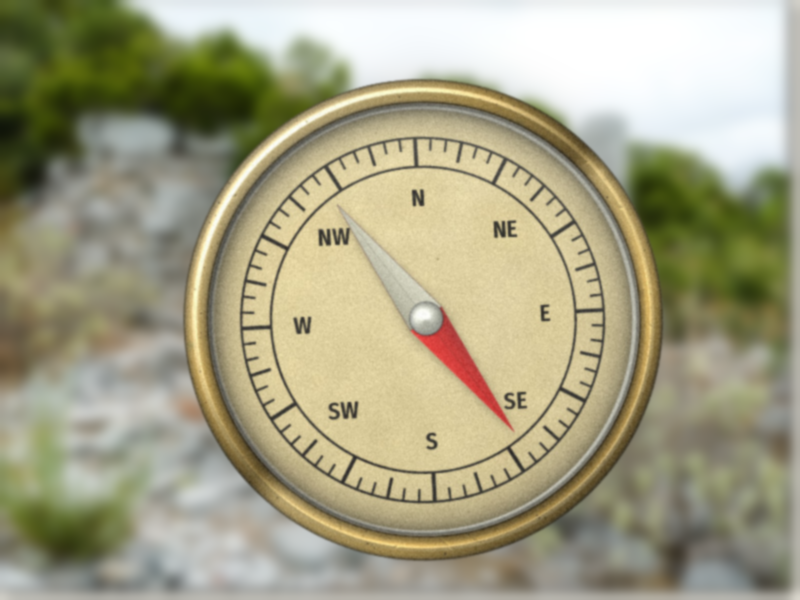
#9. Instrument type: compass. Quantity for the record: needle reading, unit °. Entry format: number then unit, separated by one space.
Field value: 145 °
